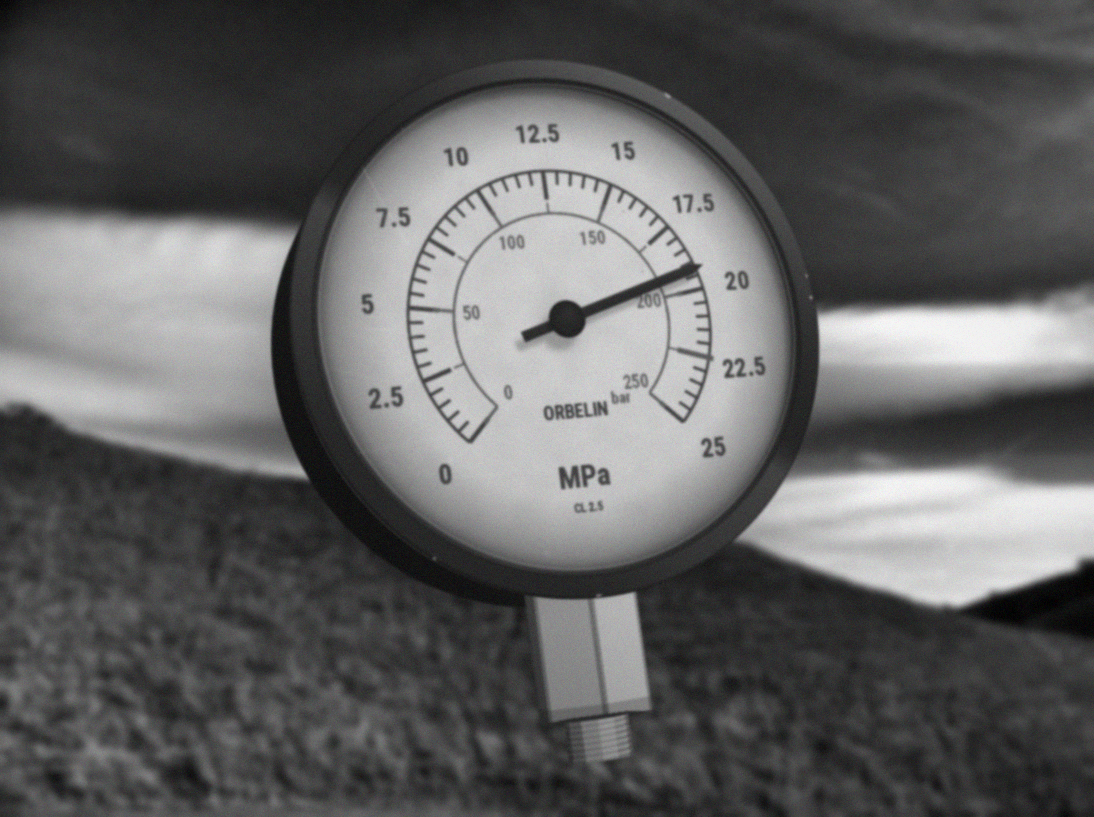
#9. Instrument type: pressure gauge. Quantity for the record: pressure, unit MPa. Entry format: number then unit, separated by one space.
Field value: 19.25 MPa
